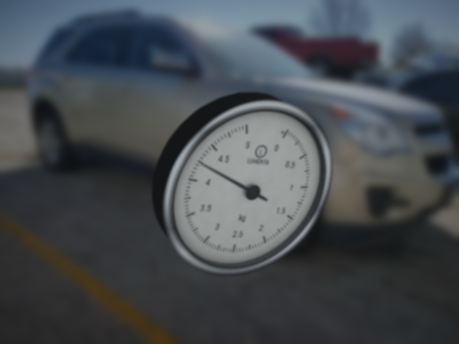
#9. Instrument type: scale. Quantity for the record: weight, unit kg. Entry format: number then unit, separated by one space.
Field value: 4.25 kg
